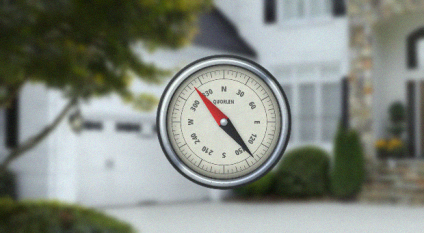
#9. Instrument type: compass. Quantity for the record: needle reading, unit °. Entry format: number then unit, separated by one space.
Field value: 320 °
